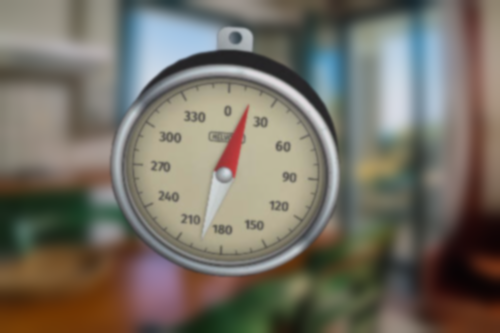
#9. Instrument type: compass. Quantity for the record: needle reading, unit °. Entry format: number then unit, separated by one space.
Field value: 15 °
